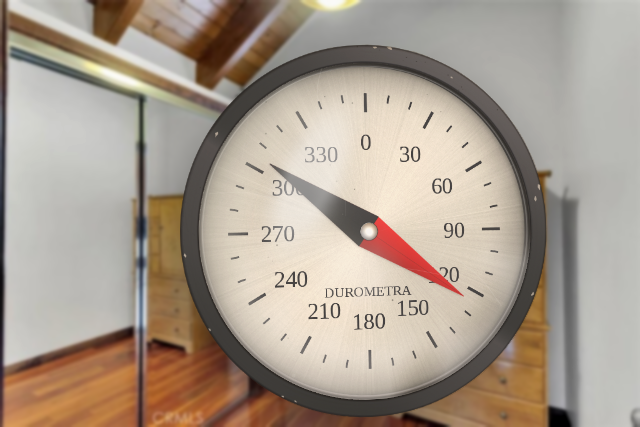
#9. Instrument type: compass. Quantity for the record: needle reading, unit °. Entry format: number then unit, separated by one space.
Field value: 125 °
